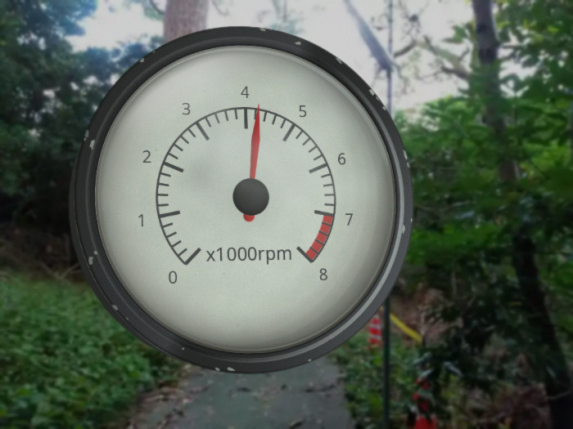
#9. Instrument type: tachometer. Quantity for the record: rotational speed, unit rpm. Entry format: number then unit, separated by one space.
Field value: 4200 rpm
